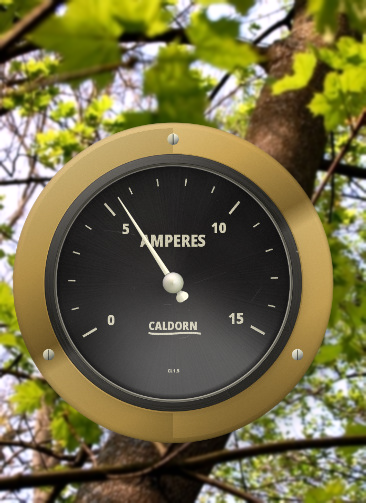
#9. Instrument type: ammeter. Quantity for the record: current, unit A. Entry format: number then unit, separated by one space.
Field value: 5.5 A
